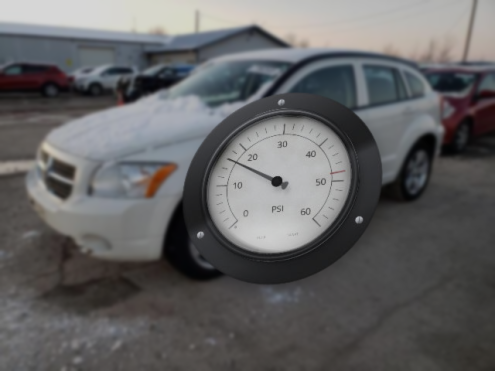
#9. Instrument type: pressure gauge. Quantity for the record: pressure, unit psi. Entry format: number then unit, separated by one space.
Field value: 16 psi
